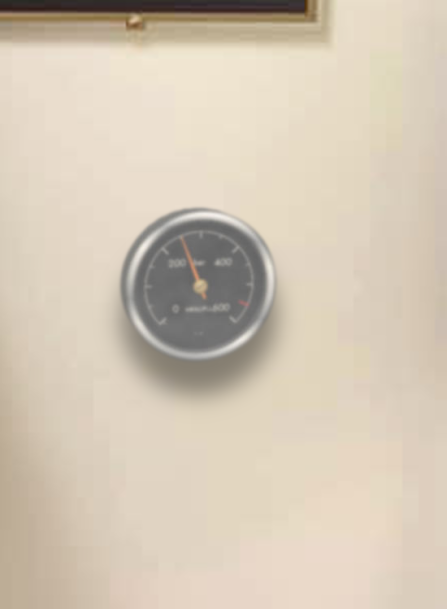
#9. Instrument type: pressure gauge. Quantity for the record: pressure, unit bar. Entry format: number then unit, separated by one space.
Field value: 250 bar
